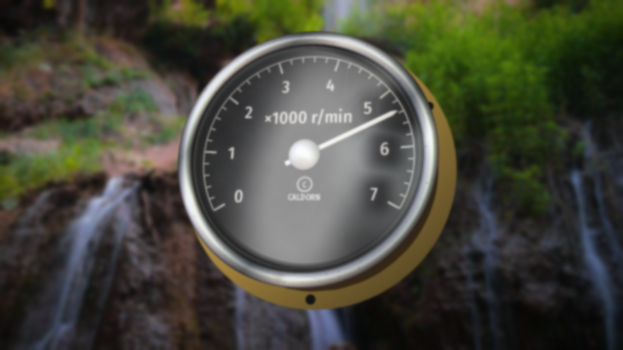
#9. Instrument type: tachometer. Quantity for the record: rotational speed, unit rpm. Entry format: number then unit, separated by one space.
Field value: 5400 rpm
